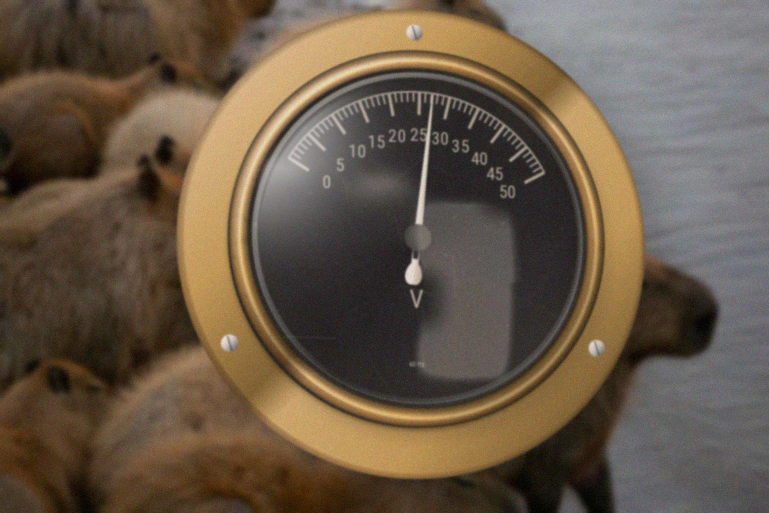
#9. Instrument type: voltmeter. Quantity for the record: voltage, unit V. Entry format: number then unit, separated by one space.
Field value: 27 V
